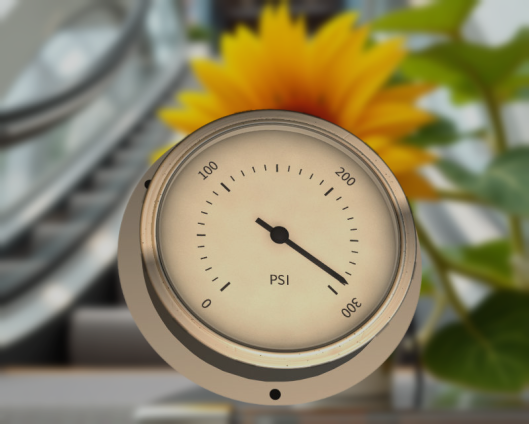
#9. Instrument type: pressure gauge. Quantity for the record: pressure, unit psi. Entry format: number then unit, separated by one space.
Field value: 290 psi
